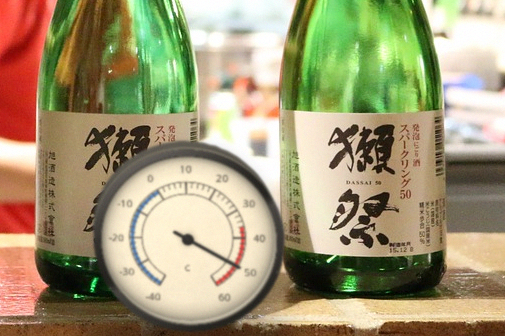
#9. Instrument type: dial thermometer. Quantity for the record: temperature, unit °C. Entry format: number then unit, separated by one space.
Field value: 50 °C
